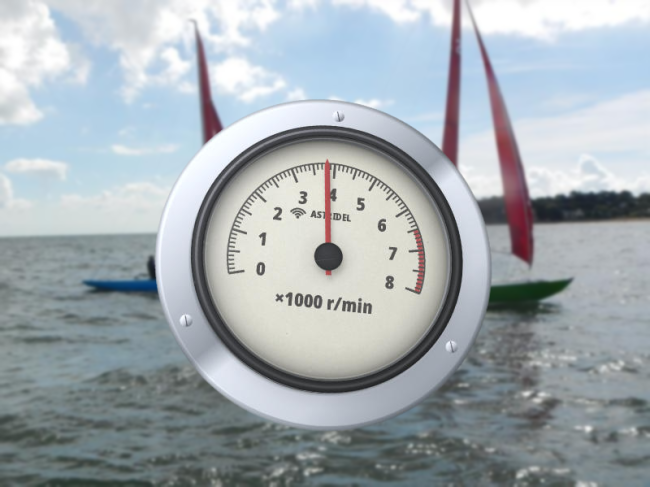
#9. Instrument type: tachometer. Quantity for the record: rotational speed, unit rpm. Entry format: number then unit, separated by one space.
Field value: 3800 rpm
